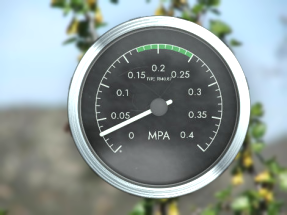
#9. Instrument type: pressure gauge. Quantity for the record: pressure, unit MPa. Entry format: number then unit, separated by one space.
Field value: 0.03 MPa
